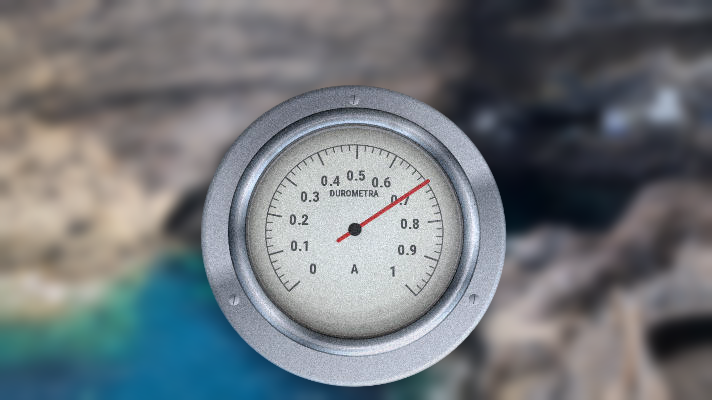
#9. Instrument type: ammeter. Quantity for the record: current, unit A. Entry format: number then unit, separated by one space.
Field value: 0.7 A
